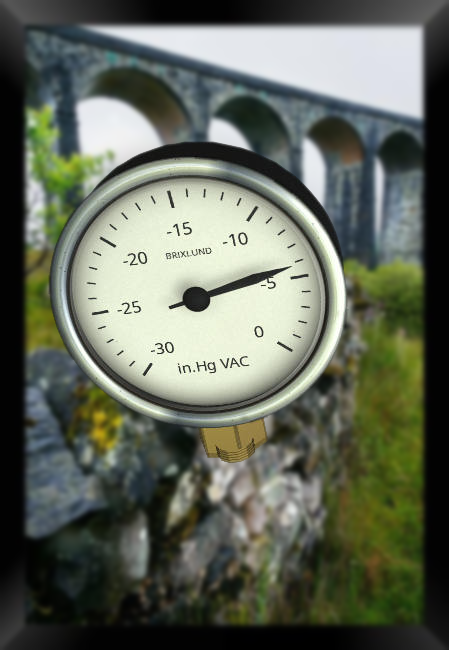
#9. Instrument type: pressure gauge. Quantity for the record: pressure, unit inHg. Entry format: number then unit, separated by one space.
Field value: -6 inHg
